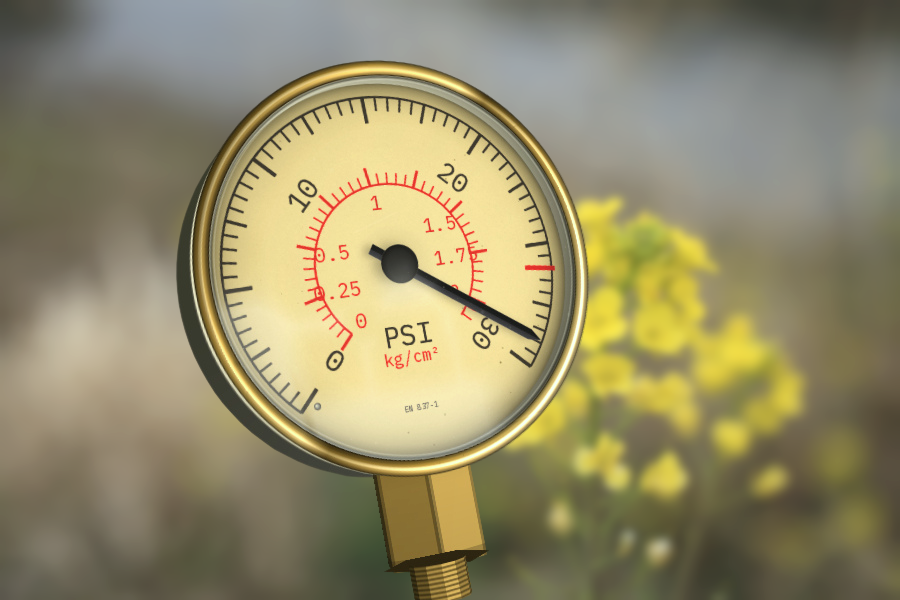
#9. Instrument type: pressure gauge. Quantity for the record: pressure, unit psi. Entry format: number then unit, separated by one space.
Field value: 29 psi
